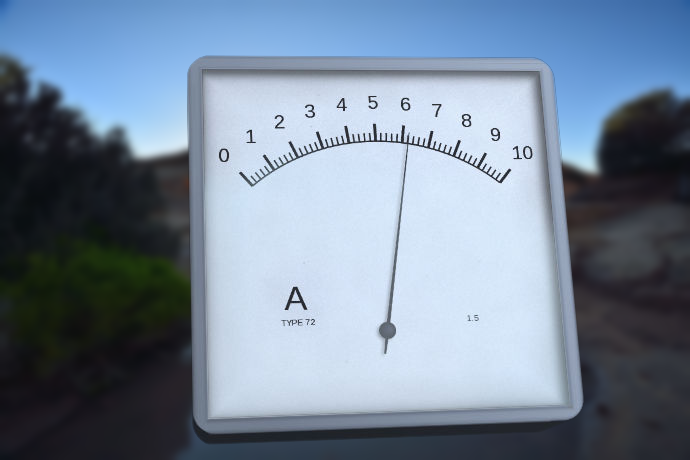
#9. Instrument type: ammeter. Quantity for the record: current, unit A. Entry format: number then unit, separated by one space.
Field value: 6.2 A
